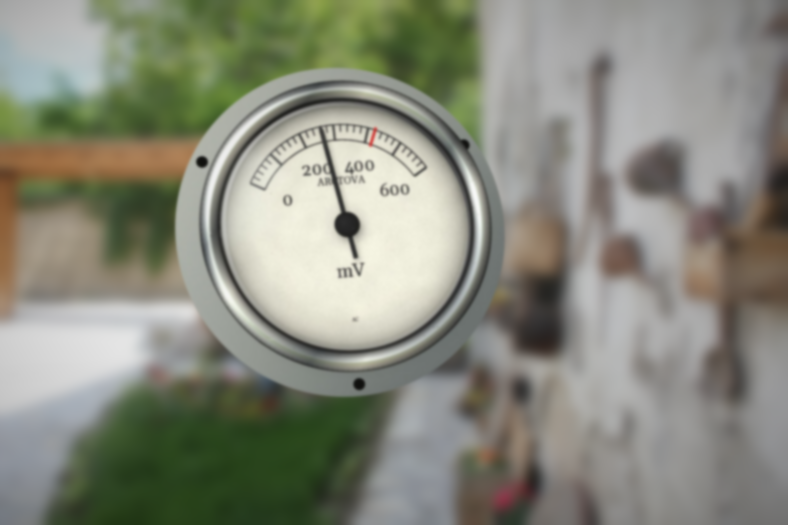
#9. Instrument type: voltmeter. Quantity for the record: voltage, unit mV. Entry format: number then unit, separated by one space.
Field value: 260 mV
